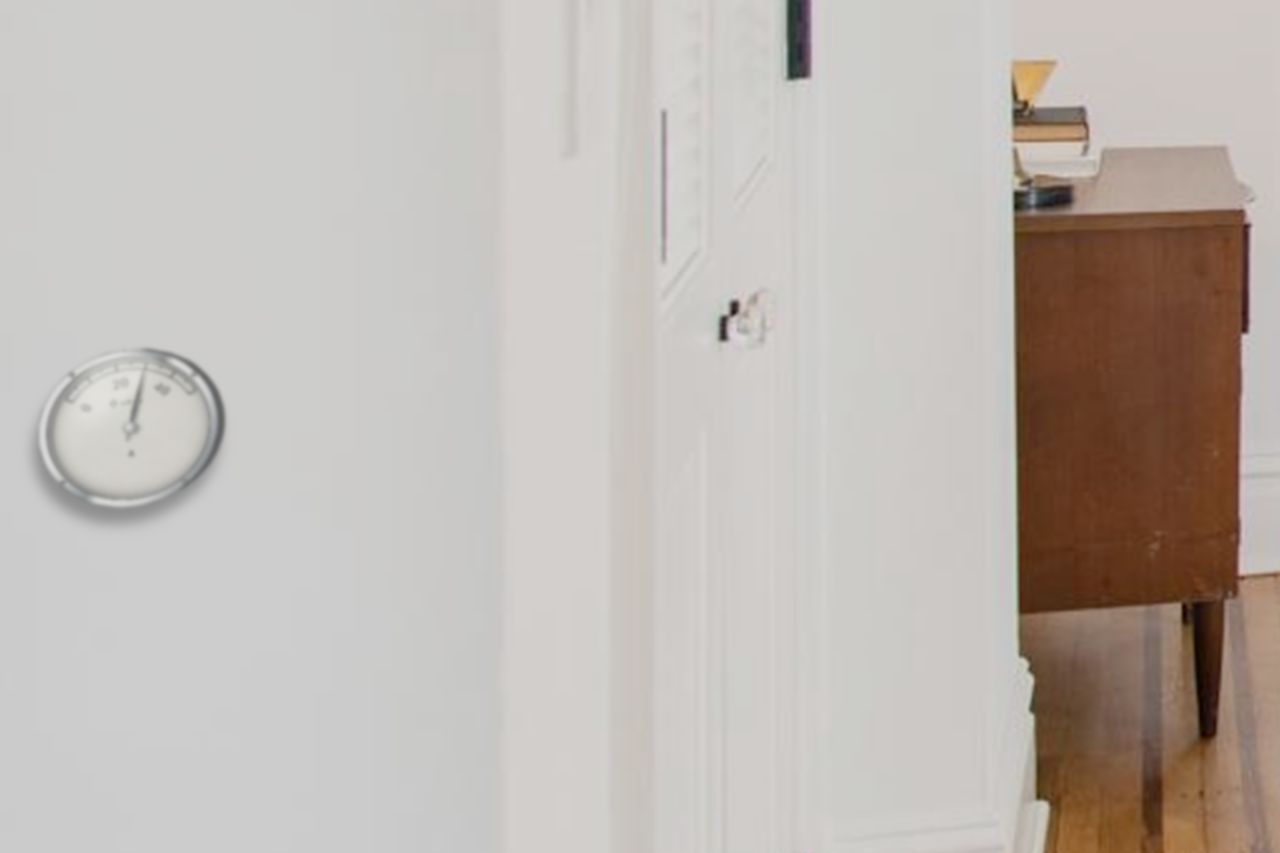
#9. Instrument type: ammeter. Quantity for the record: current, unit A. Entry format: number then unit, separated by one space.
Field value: 30 A
